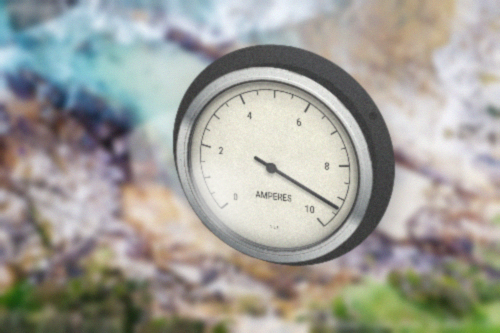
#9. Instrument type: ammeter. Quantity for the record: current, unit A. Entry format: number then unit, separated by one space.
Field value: 9.25 A
